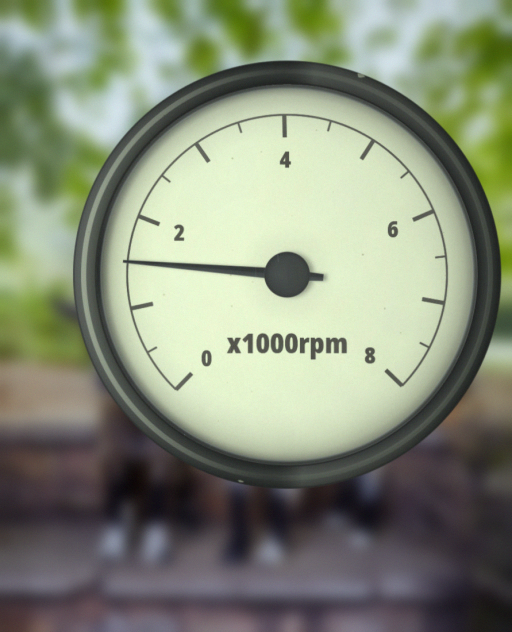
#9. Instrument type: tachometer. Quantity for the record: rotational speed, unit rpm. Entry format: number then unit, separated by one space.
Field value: 1500 rpm
